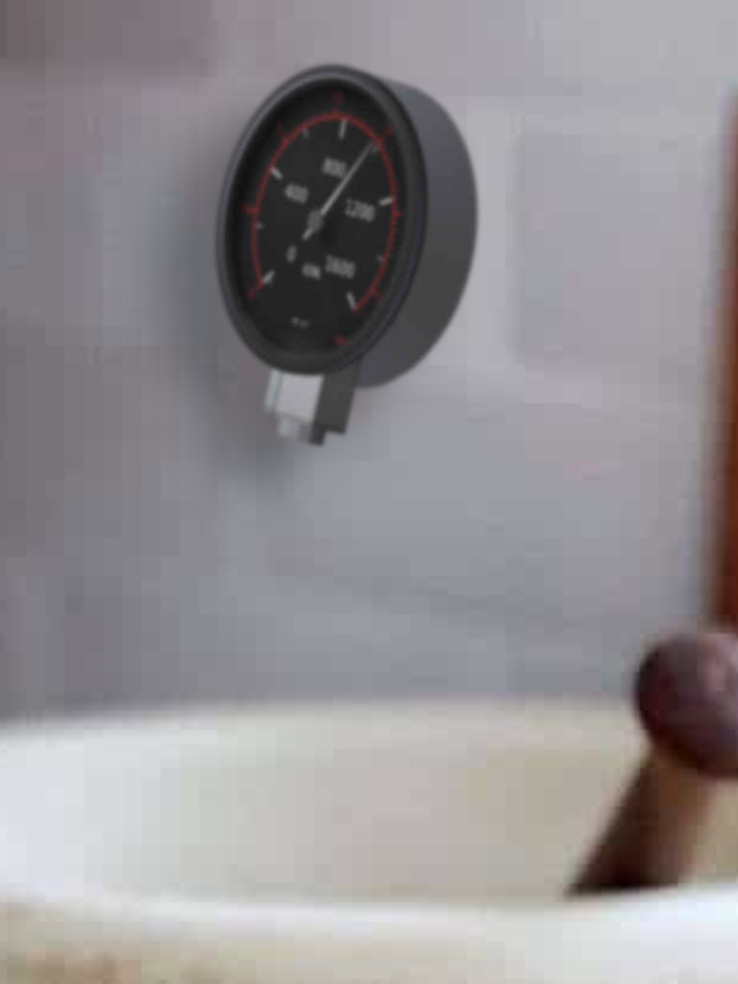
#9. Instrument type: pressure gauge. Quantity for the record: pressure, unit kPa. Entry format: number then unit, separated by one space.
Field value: 1000 kPa
